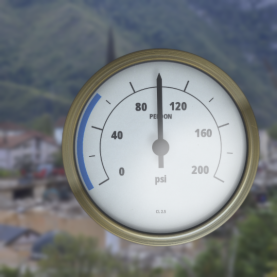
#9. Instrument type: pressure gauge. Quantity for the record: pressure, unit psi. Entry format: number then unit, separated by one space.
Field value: 100 psi
